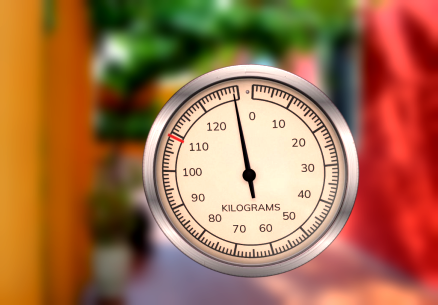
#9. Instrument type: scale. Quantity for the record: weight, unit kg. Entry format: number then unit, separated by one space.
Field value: 129 kg
